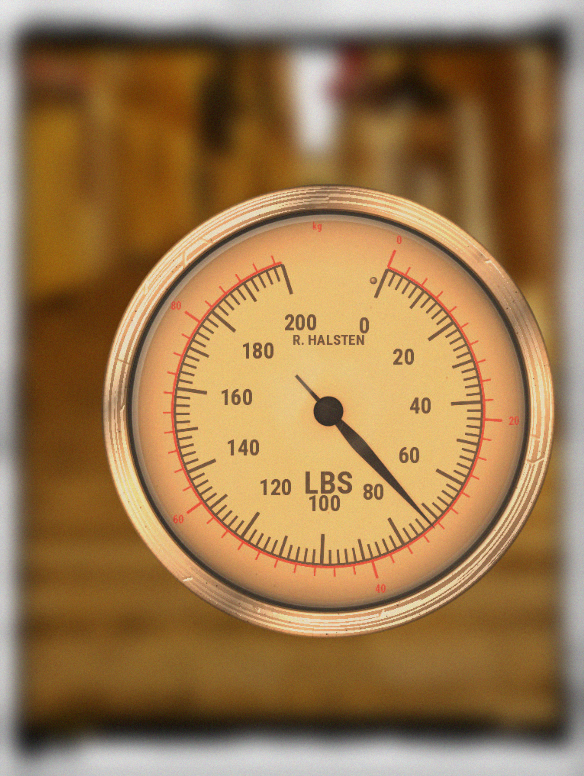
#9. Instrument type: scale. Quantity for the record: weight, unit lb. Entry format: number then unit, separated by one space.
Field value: 72 lb
